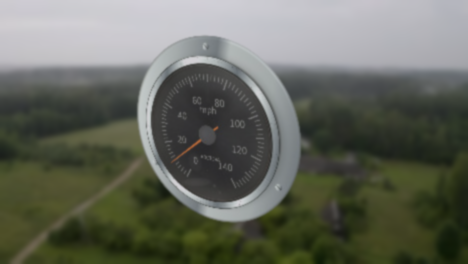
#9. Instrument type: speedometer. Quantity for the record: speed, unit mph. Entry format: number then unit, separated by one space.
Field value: 10 mph
